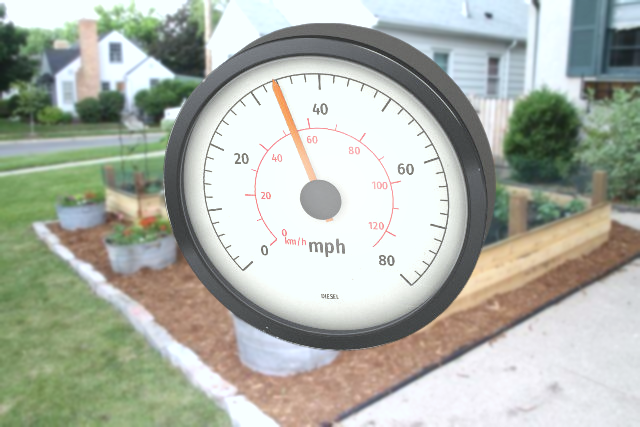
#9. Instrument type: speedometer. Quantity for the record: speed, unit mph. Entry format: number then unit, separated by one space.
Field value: 34 mph
